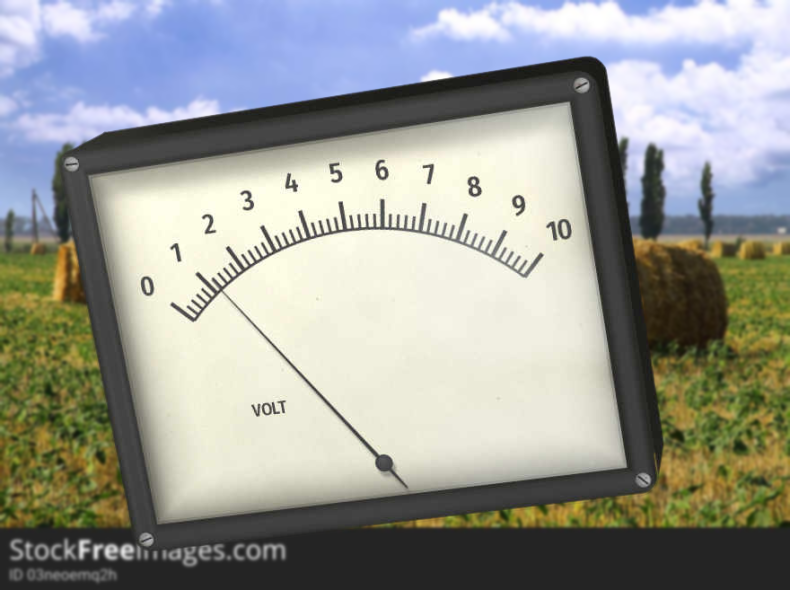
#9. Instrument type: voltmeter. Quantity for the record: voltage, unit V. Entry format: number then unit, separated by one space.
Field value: 1.2 V
